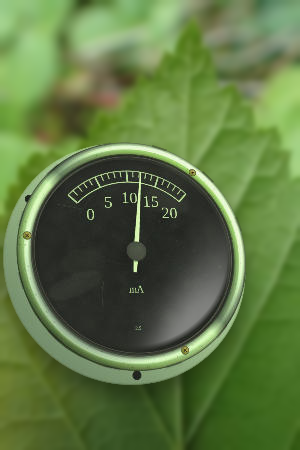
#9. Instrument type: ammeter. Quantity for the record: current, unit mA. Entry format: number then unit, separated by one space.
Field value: 12 mA
